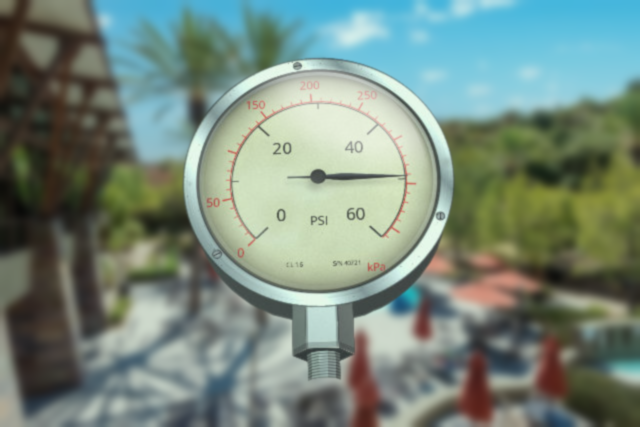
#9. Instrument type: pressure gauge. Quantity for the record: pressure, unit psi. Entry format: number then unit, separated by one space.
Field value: 50 psi
